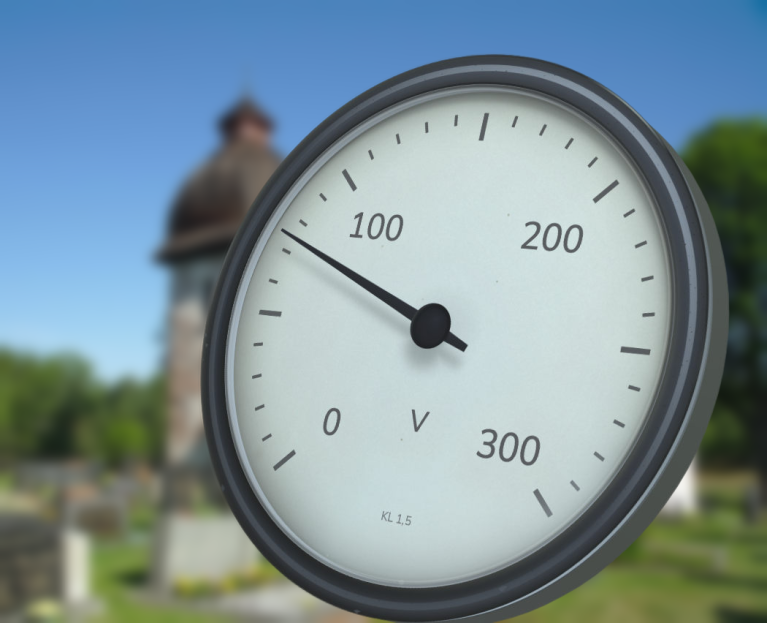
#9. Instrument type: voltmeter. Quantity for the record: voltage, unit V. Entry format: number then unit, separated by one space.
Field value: 75 V
